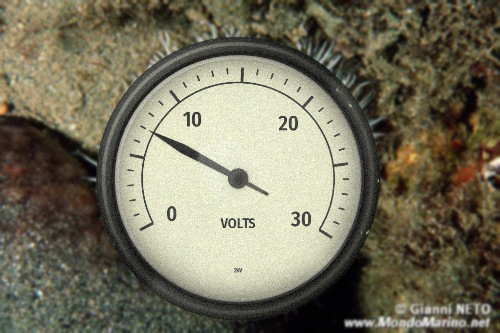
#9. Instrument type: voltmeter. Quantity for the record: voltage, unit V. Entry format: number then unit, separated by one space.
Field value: 7 V
